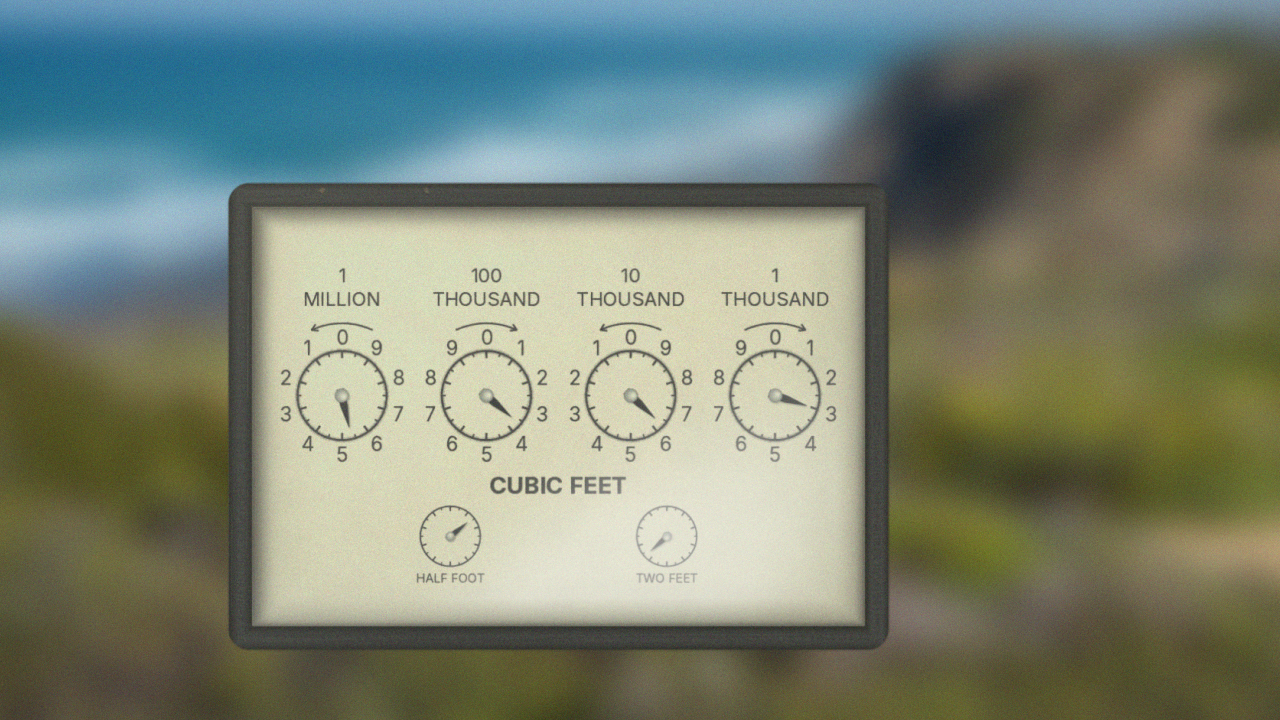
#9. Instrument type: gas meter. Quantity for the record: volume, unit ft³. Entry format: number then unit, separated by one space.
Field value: 536300 ft³
